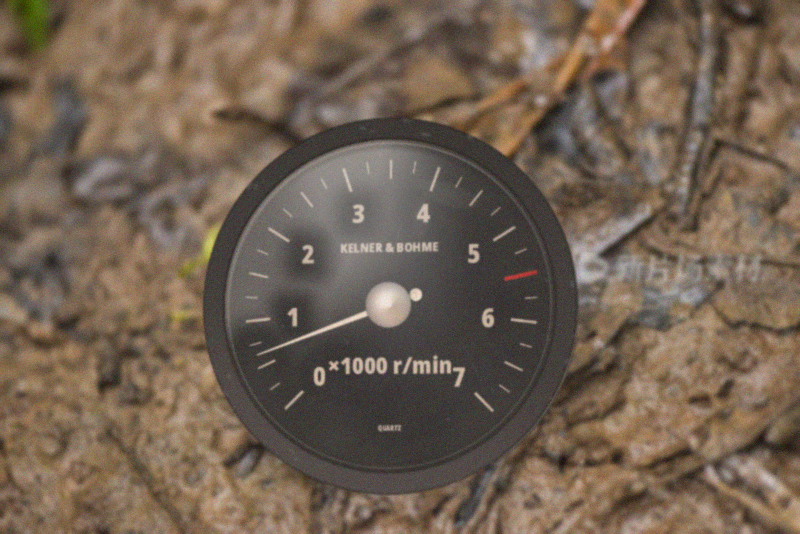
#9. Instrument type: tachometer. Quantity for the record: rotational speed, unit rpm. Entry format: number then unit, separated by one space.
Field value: 625 rpm
